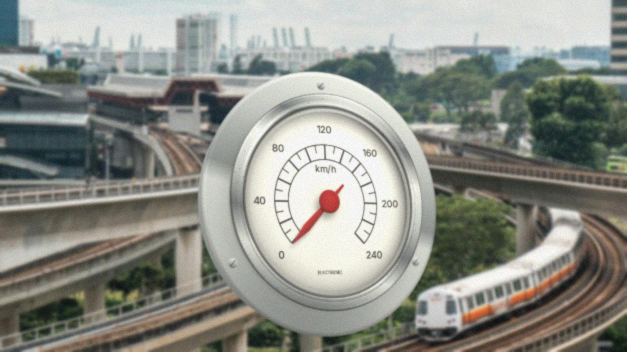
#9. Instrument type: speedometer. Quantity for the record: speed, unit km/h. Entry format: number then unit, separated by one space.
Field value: 0 km/h
